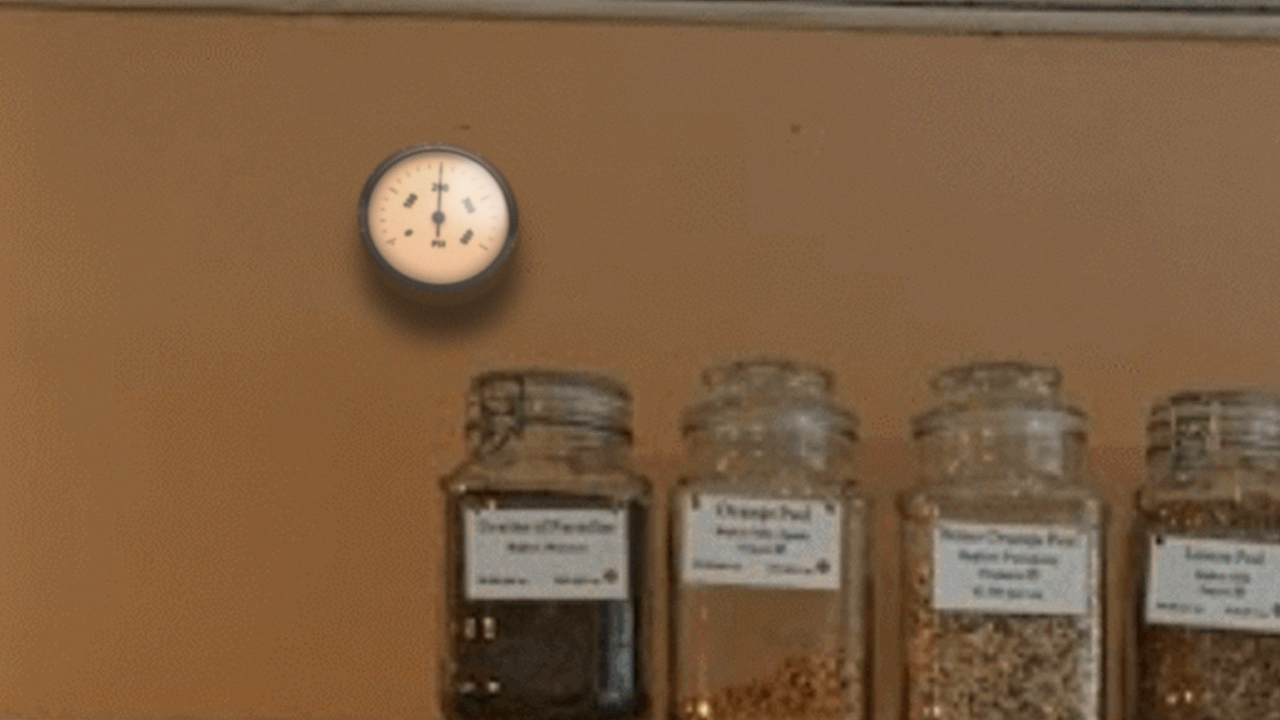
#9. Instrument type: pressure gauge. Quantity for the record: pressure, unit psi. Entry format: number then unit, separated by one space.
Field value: 200 psi
